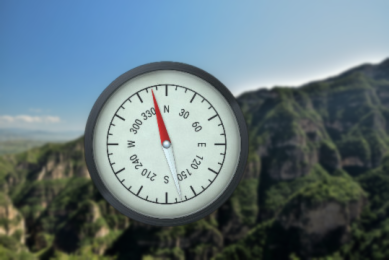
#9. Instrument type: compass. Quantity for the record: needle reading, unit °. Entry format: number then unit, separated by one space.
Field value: 345 °
